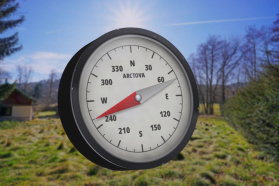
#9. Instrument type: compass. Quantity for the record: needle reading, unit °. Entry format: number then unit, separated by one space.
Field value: 250 °
